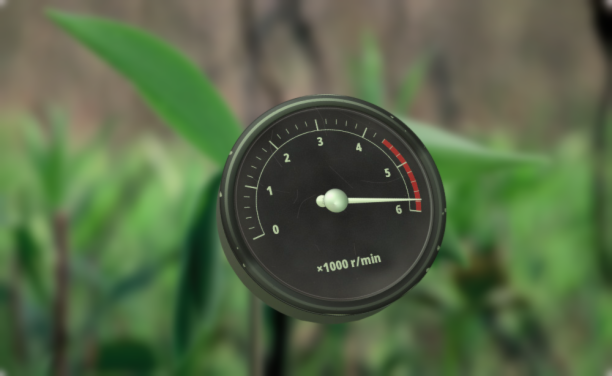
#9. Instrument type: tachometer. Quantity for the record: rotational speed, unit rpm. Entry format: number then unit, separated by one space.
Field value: 5800 rpm
